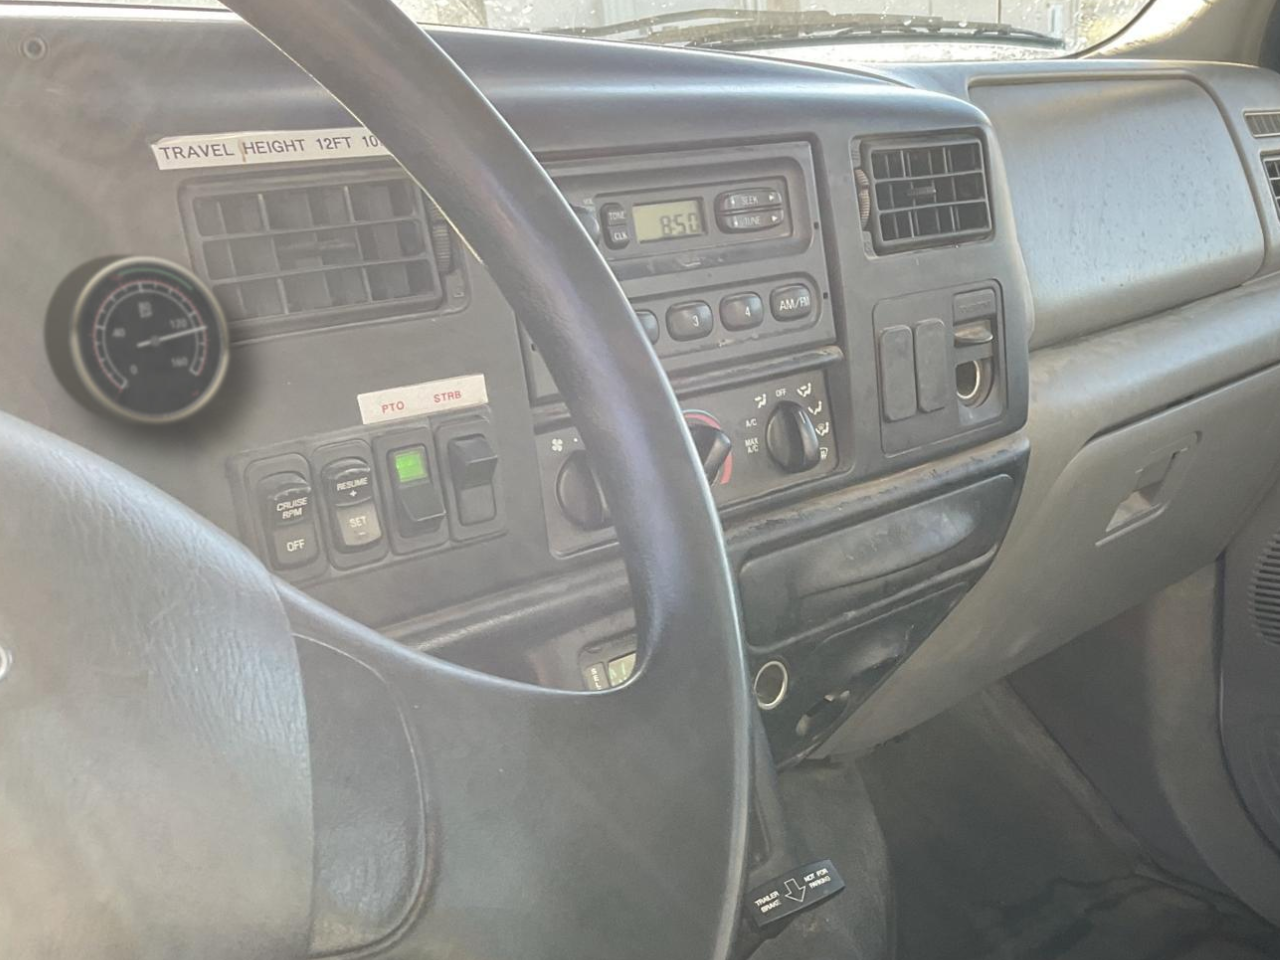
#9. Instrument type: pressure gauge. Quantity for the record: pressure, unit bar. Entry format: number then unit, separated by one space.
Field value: 130 bar
